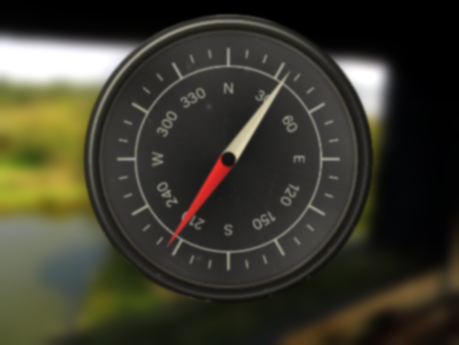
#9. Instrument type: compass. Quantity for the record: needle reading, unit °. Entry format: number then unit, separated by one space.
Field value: 215 °
